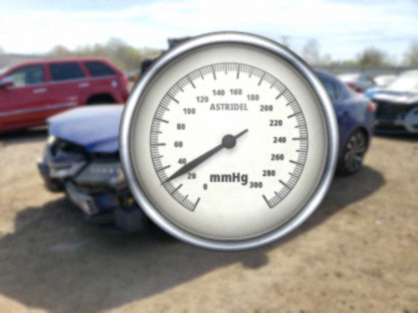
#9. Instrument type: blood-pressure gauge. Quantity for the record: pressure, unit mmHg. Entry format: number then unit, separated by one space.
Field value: 30 mmHg
